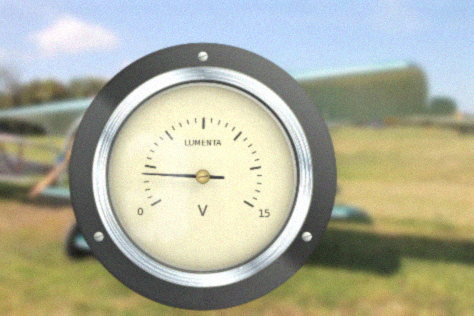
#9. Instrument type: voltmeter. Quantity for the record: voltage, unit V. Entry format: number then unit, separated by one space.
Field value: 2 V
